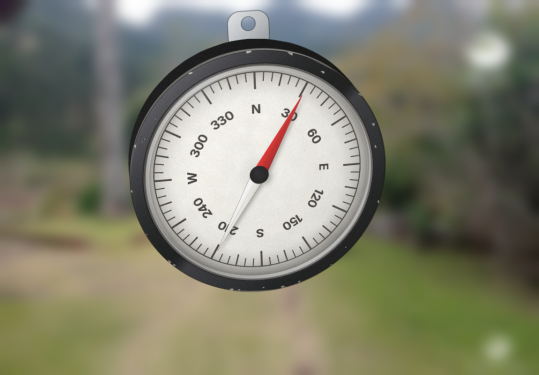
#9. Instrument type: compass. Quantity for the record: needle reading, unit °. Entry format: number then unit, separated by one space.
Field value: 30 °
